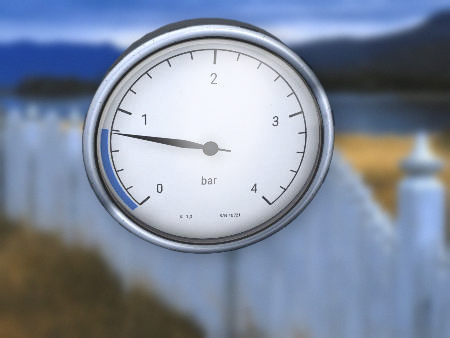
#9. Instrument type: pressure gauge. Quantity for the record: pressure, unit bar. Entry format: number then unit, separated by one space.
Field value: 0.8 bar
